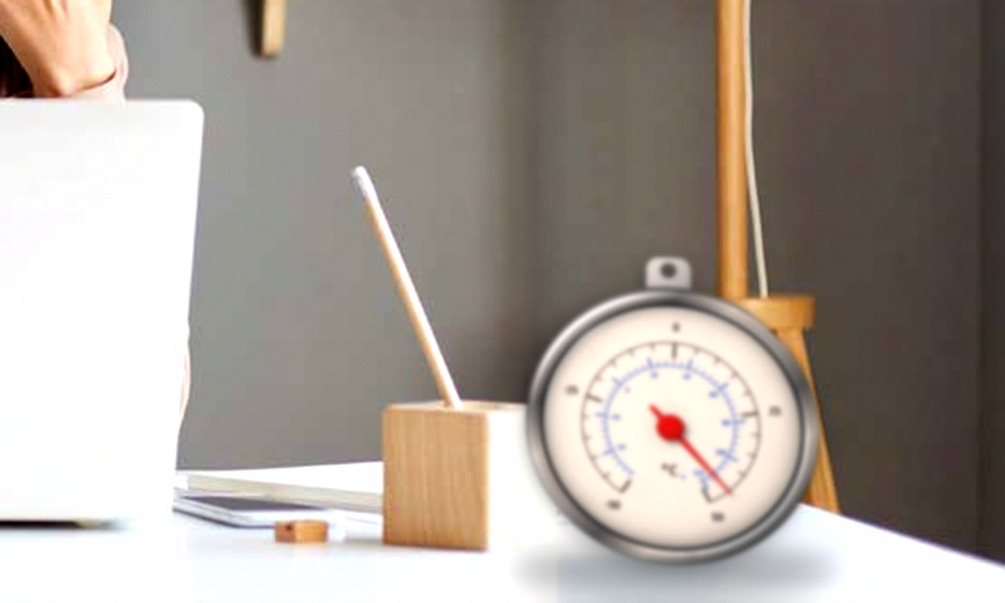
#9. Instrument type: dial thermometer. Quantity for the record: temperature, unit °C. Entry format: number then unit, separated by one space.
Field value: 45 °C
